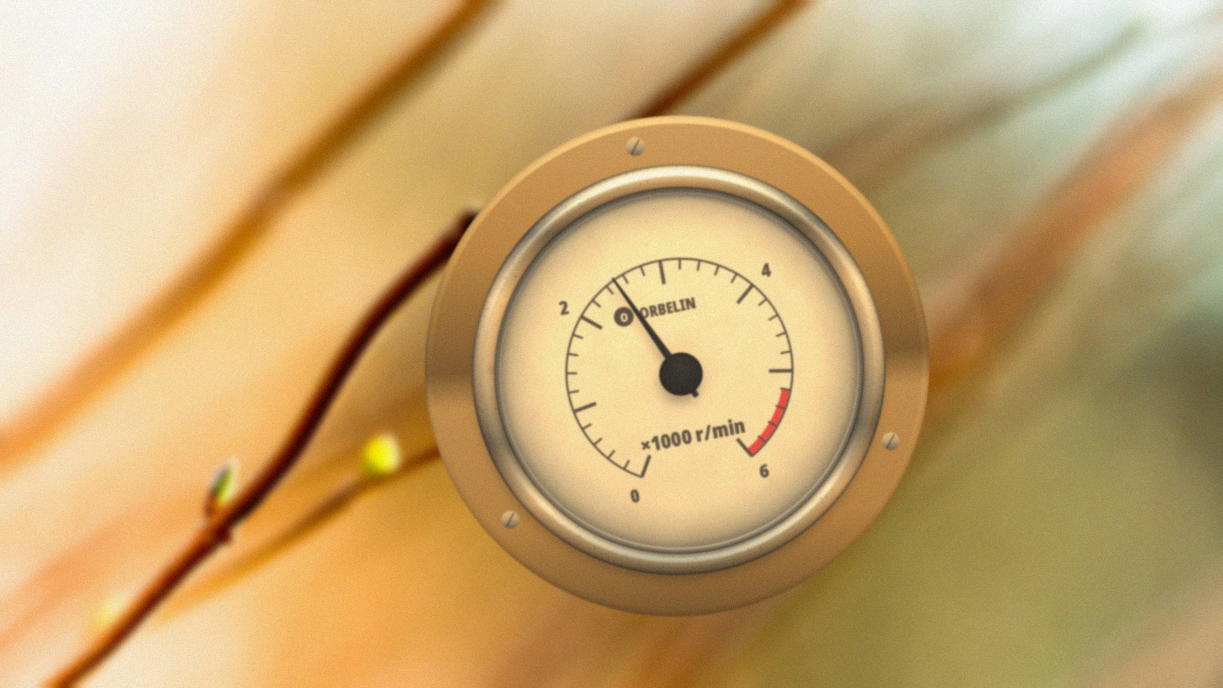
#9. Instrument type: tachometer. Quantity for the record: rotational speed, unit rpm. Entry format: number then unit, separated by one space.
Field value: 2500 rpm
